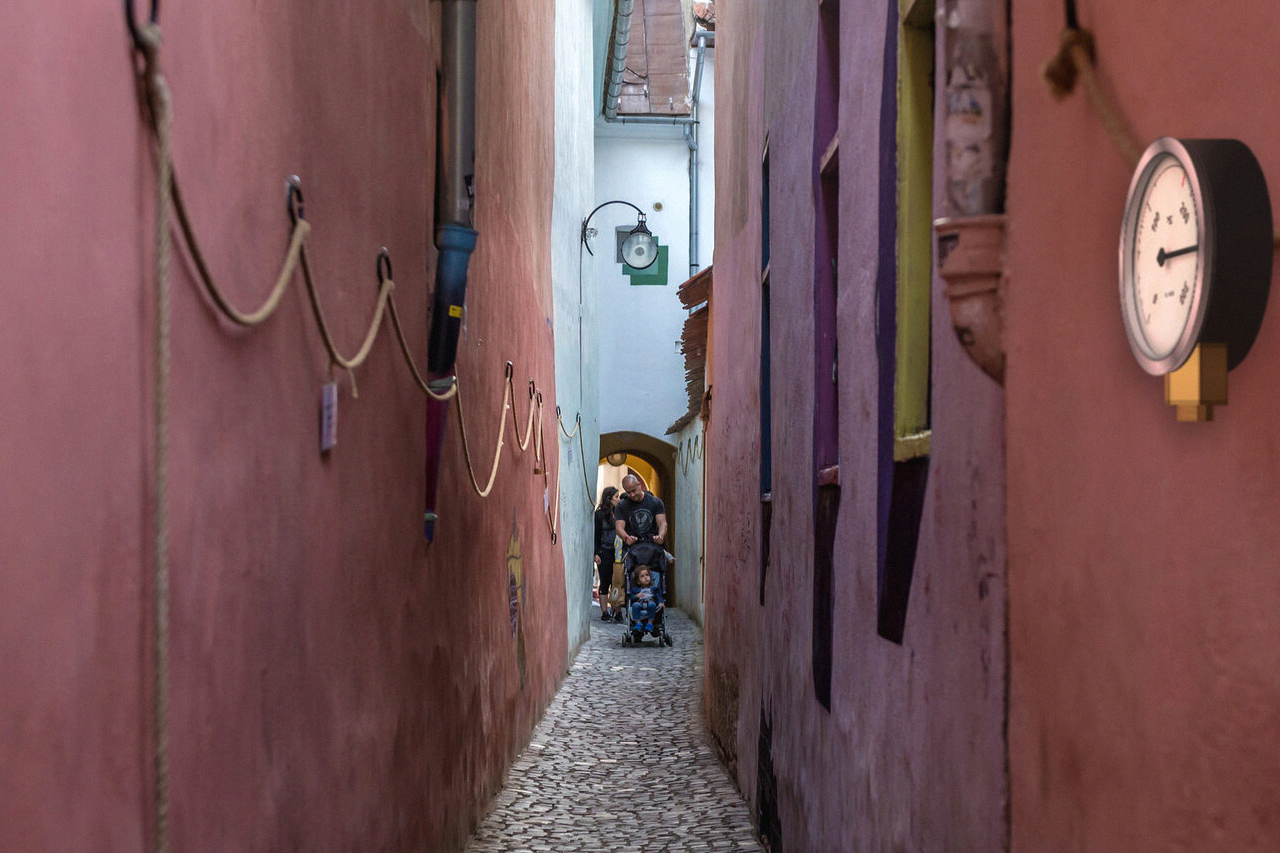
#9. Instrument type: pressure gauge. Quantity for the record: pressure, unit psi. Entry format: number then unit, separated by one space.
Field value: 250 psi
